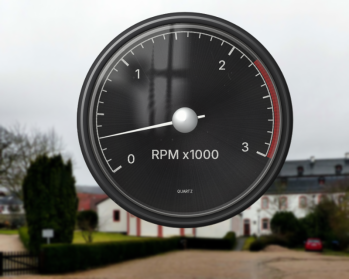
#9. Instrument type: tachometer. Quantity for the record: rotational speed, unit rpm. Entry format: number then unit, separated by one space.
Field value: 300 rpm
